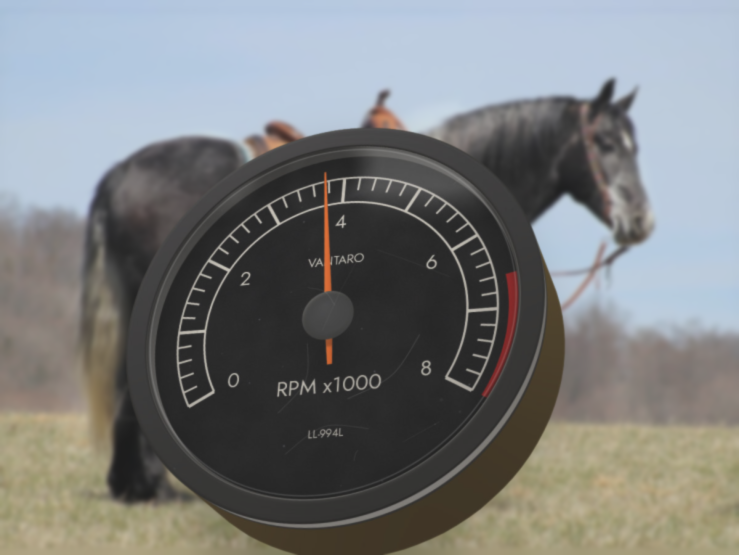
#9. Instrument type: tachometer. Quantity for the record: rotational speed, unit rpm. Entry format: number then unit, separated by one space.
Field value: 3800 rpm
